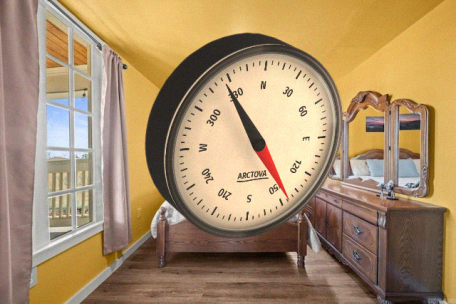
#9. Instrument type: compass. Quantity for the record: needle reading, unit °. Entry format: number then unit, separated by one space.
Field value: 145 °
